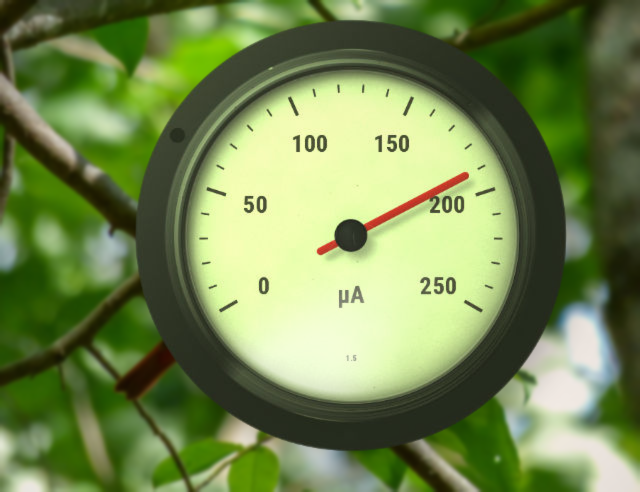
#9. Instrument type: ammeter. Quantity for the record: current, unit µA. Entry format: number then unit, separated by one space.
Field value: 190 µA
